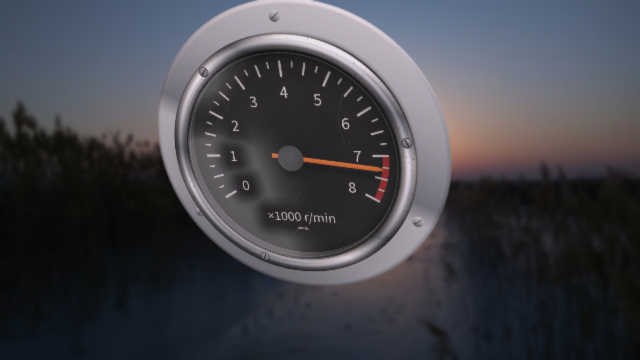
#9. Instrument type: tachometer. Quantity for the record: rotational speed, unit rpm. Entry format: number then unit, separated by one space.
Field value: 7250 rpm
